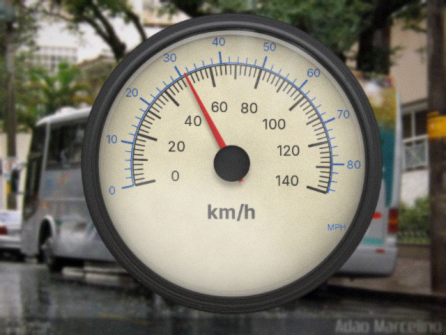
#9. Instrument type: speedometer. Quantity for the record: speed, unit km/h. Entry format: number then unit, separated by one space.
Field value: 50 km/h
